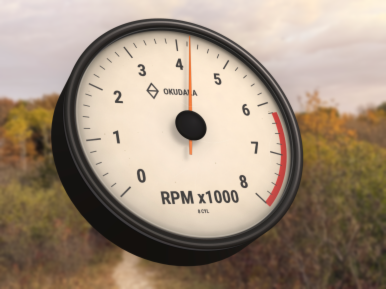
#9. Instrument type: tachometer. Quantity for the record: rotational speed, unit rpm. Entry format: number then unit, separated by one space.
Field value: 4200 rpm
